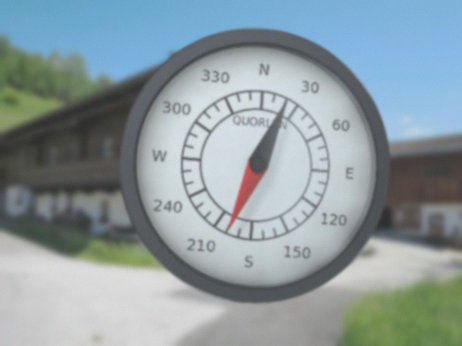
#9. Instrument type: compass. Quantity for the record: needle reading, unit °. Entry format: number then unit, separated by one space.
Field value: 200 °
